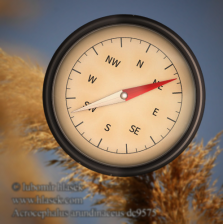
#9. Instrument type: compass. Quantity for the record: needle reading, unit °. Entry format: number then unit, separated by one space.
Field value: 45 °
